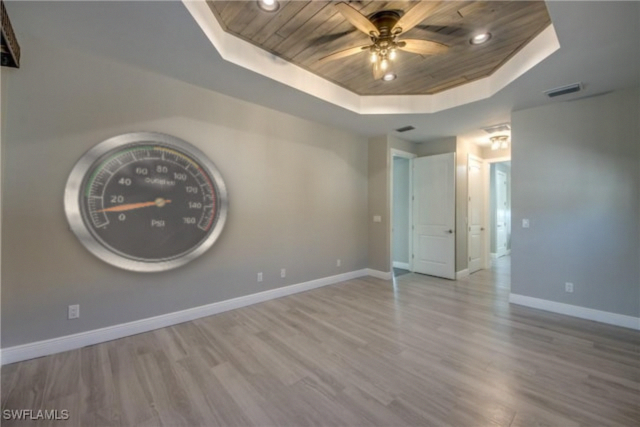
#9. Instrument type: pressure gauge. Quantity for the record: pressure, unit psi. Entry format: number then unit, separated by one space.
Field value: 10 psi
